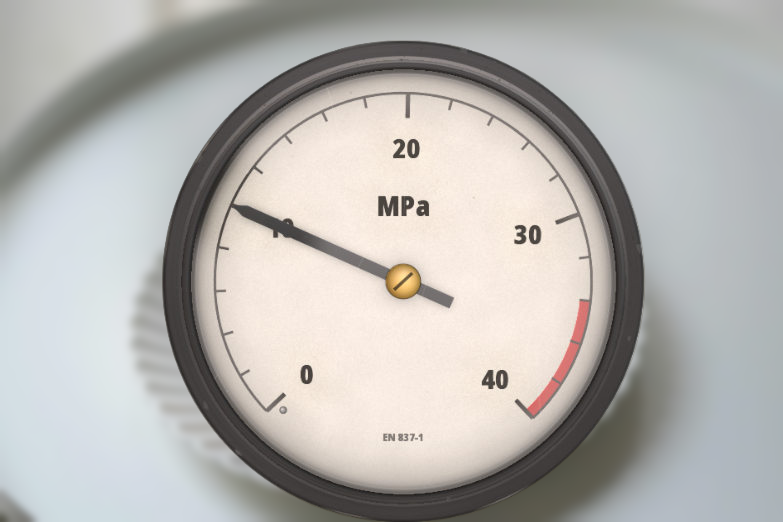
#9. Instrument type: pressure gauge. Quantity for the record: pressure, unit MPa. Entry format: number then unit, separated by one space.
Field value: 10 MPa
